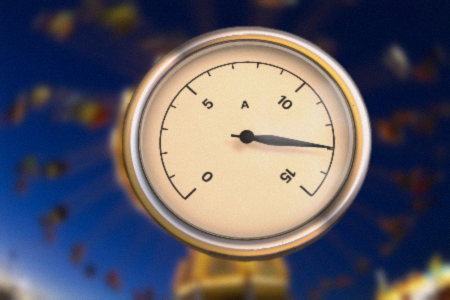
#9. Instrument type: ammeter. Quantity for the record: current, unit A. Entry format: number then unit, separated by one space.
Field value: 13 A
